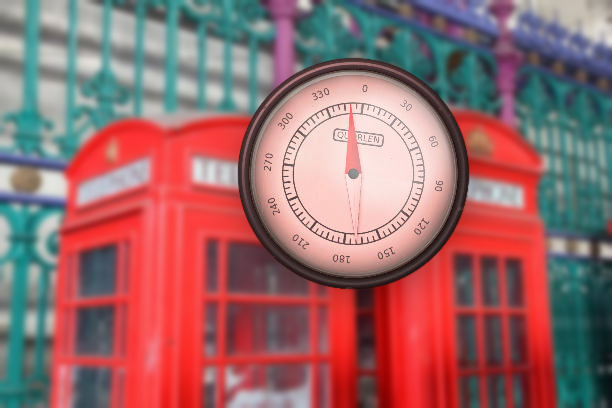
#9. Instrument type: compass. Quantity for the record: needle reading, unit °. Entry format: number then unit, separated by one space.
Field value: 350 °
